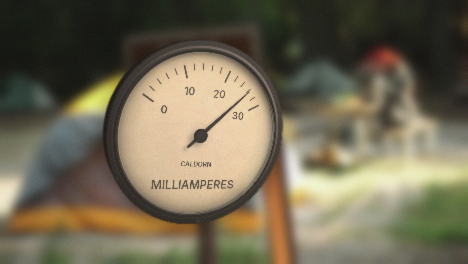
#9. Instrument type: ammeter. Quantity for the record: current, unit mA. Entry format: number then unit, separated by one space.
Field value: 26 mA
